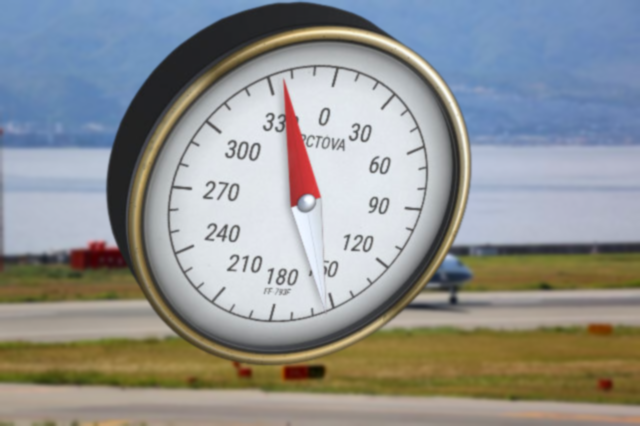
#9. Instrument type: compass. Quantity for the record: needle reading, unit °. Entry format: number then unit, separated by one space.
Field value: 335 °
